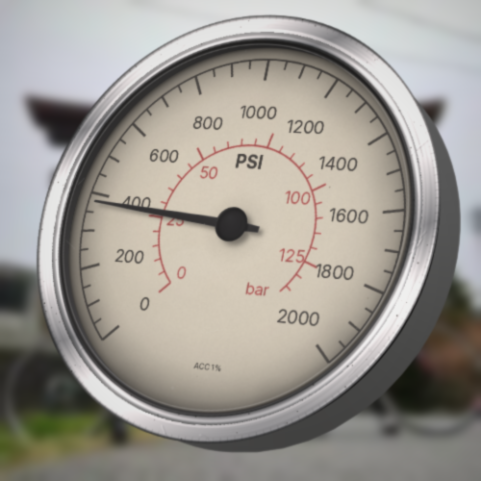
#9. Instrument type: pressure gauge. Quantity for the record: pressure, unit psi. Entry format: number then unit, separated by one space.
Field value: 375 psi
